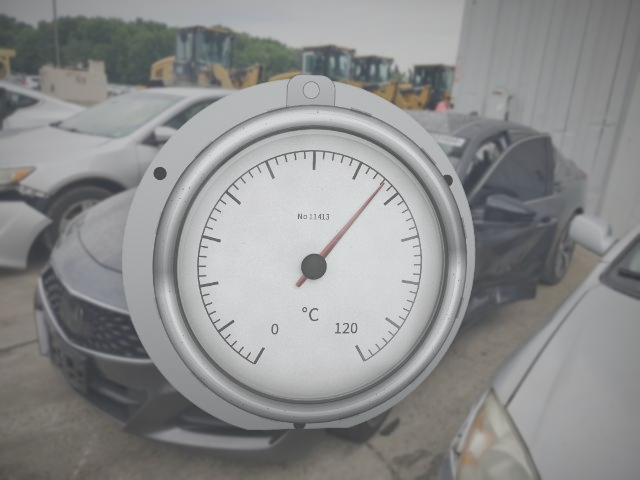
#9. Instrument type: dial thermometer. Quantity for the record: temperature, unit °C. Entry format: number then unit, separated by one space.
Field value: 76 °C
